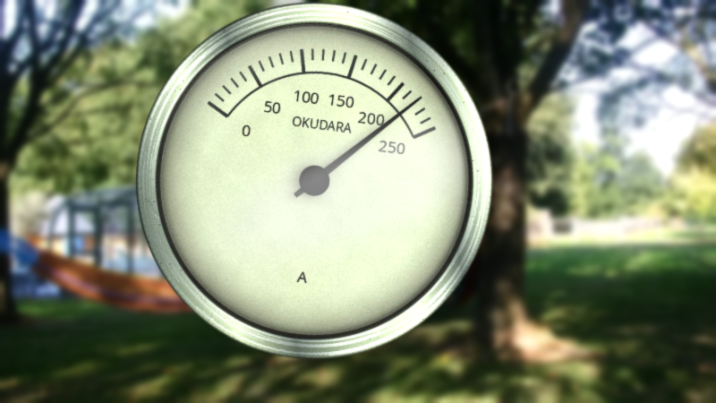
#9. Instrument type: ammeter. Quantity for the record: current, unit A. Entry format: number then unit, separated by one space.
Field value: 220 A
